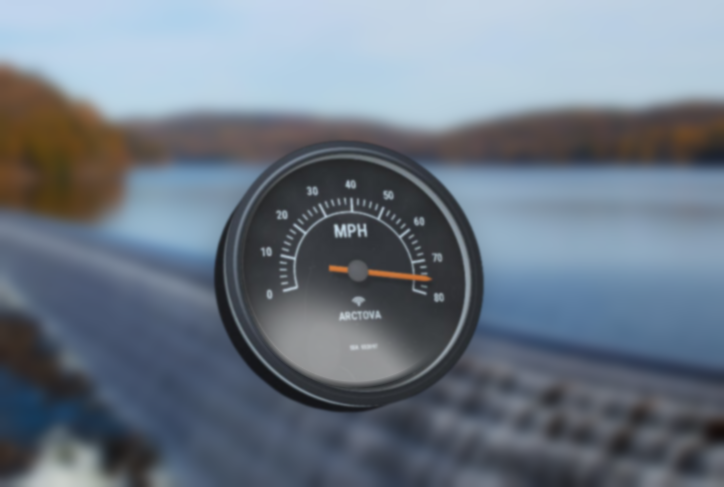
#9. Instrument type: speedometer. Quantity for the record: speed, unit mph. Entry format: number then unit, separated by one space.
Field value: 76 mph
